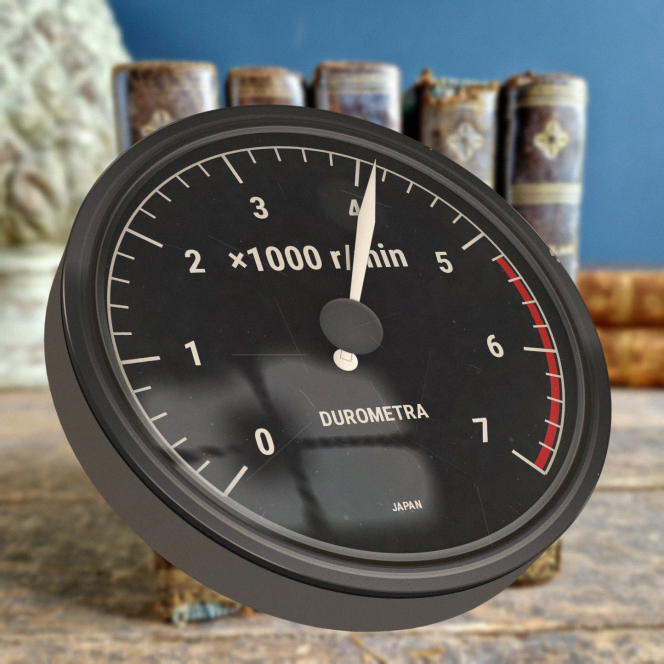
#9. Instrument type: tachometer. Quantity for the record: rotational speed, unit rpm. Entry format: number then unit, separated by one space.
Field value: 4100 rpm
